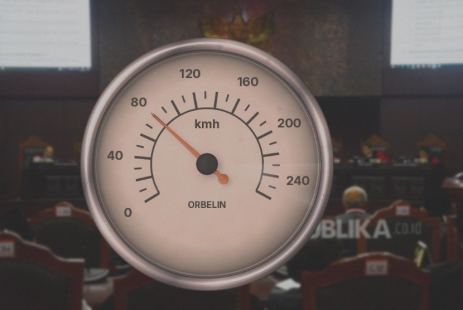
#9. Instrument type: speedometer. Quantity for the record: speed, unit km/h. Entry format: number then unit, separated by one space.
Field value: 80 km/h
